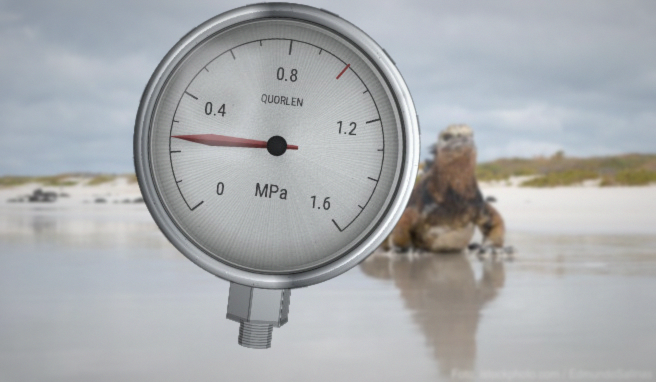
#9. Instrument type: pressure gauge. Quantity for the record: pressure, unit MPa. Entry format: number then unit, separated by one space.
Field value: 0.25 MPa
